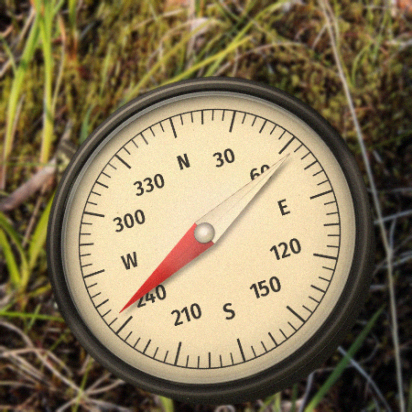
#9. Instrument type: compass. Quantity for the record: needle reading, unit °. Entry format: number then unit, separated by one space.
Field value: 245 °
